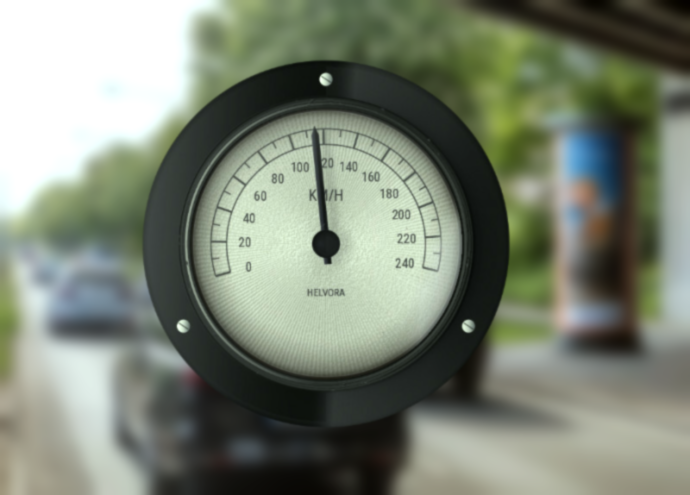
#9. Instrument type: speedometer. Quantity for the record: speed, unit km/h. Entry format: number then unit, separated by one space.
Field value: 115 km/h
